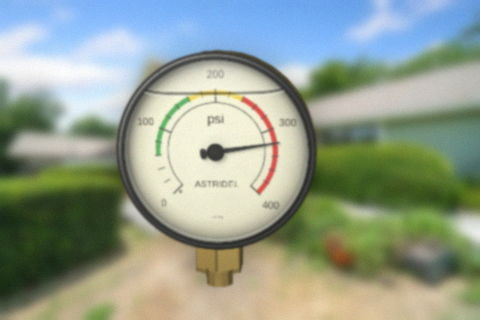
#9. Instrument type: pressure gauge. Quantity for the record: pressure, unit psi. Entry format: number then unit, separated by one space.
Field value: 320 psi
